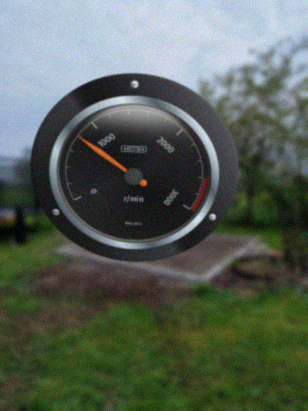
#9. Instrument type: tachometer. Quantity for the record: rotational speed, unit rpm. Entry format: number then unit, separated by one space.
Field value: 800 rpm
